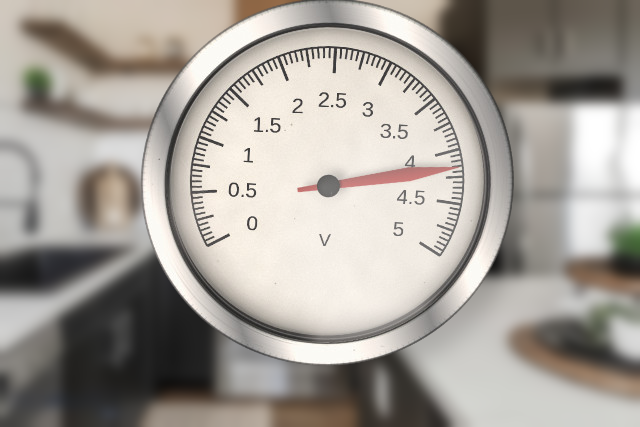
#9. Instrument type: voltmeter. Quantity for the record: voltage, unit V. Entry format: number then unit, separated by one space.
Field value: 4.15 V
